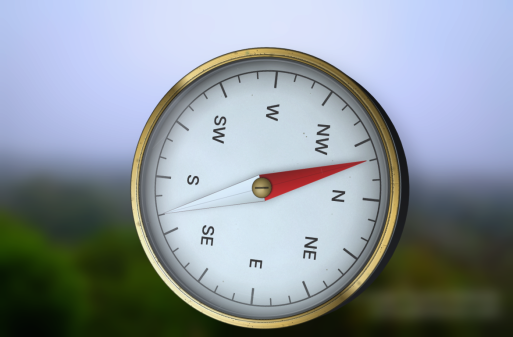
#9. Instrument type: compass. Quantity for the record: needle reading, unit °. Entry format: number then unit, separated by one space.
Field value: 340 °
